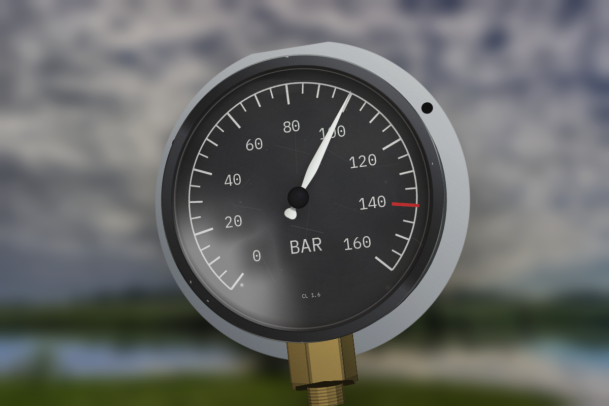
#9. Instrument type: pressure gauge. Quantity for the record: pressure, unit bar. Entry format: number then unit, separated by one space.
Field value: 100 bar
